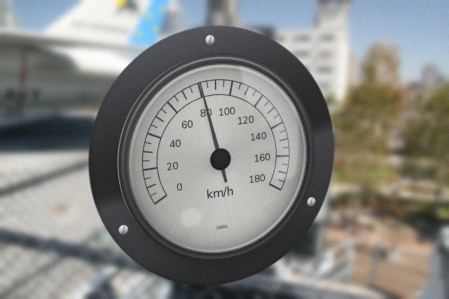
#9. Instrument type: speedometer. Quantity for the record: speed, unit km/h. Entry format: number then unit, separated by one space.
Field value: 80 km/h
